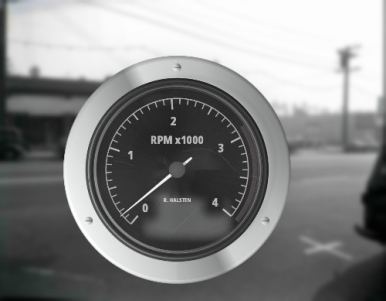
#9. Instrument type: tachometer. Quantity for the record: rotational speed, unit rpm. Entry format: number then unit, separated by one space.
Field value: 150 rpm
